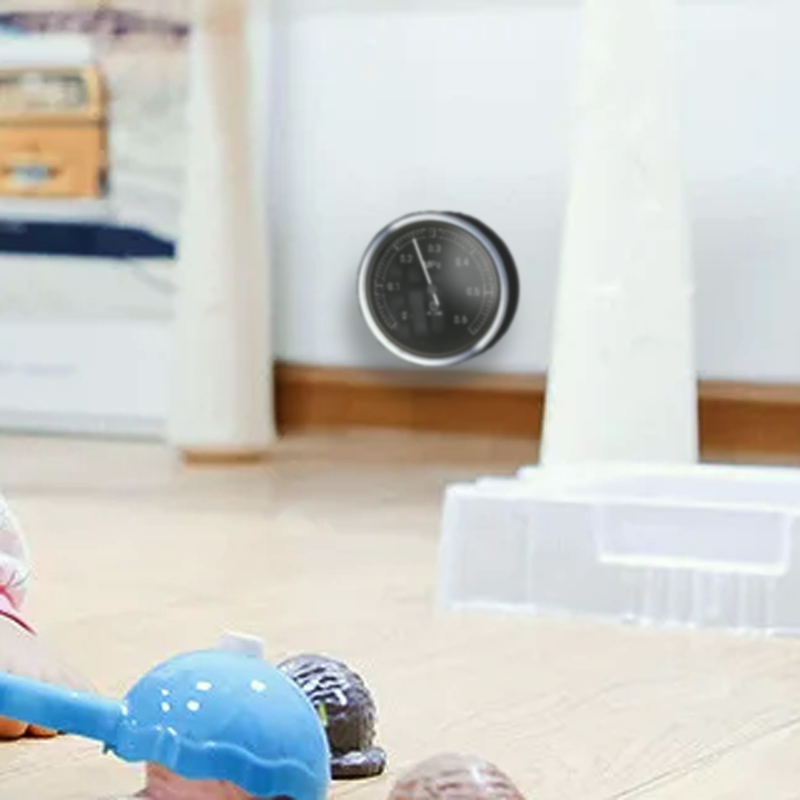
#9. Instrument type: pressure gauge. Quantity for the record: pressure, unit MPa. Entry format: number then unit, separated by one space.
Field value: 0.25 MPa
